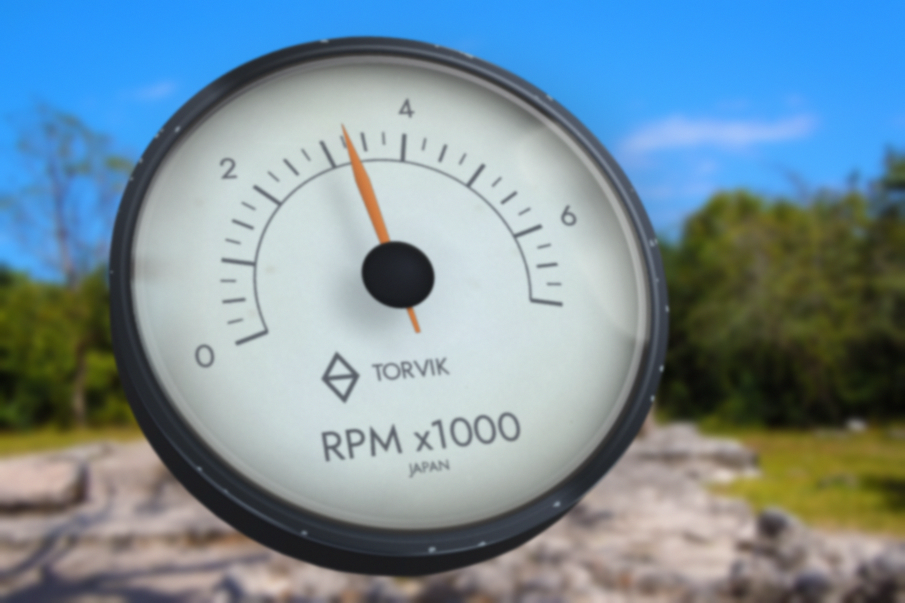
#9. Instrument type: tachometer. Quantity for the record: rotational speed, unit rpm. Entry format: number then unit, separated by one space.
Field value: 3250 rpm
